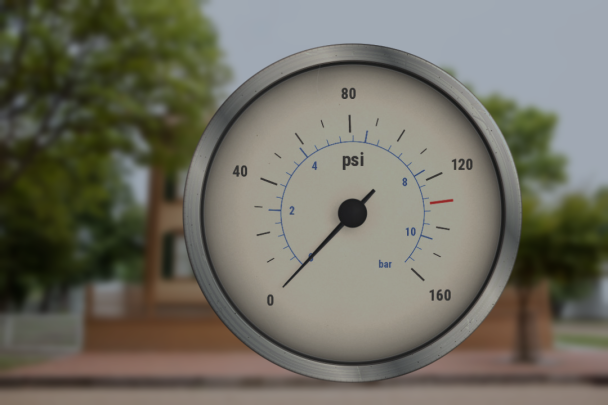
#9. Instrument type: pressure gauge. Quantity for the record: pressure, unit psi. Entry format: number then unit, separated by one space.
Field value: 0 psi
